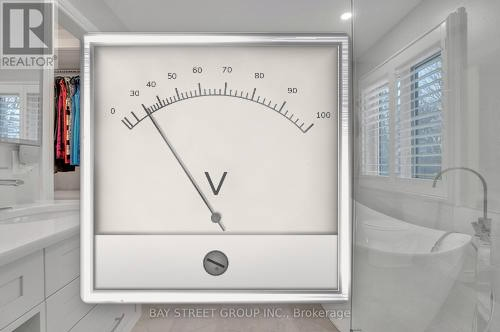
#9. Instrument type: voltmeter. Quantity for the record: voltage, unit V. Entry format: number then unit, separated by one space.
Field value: 30 V
